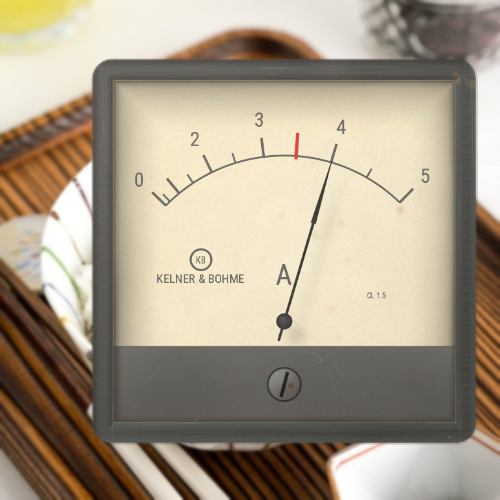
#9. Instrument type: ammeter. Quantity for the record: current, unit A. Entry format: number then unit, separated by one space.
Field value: 4 A
